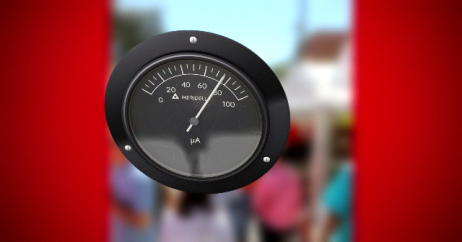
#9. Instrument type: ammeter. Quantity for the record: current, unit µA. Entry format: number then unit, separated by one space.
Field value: 75 µA
